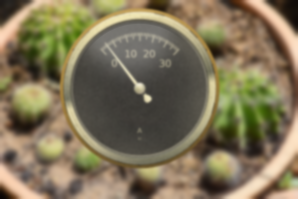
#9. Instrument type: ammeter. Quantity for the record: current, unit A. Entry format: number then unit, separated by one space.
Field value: 2.5 A
